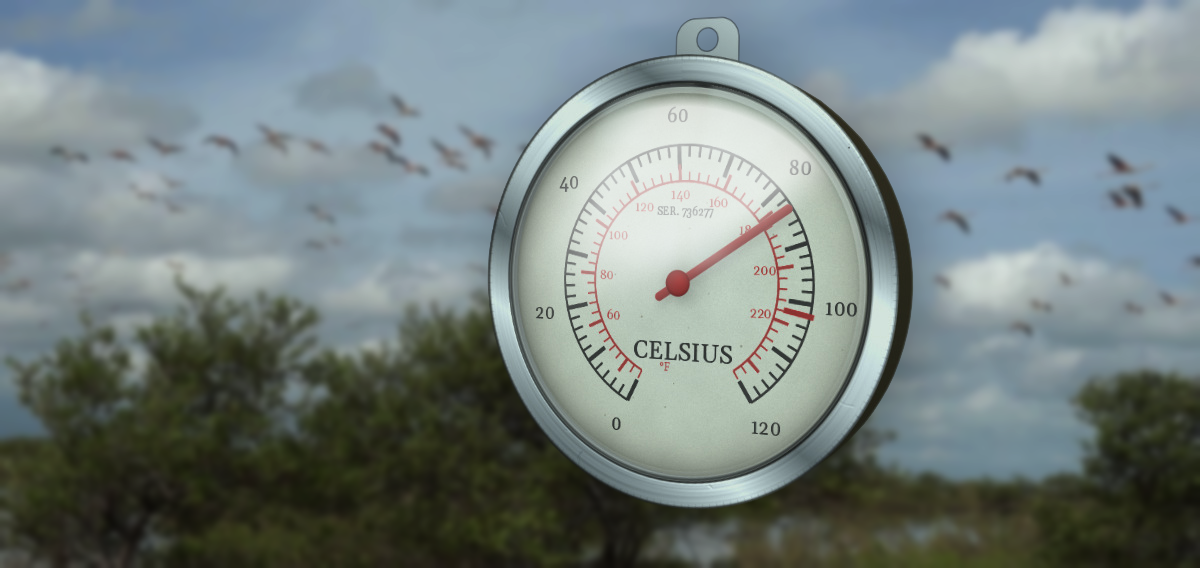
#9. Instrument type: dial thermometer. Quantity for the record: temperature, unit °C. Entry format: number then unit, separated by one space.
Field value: 84 °C
